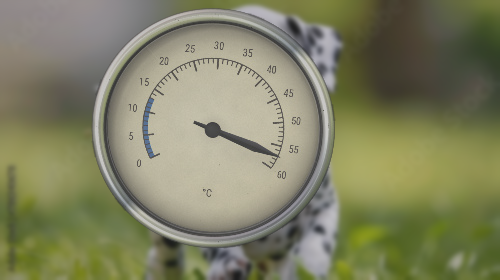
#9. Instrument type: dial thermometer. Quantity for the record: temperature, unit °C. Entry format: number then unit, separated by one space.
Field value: 57 °C
